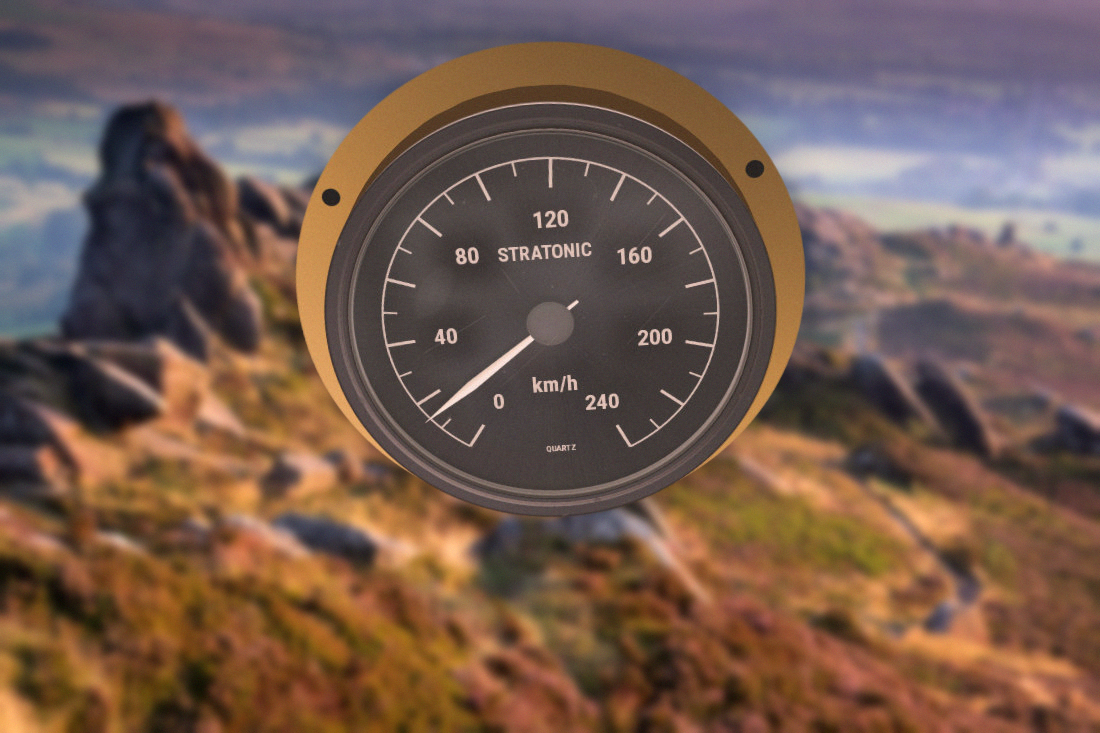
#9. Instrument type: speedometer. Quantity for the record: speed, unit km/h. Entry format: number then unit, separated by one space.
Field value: 15 km/h
